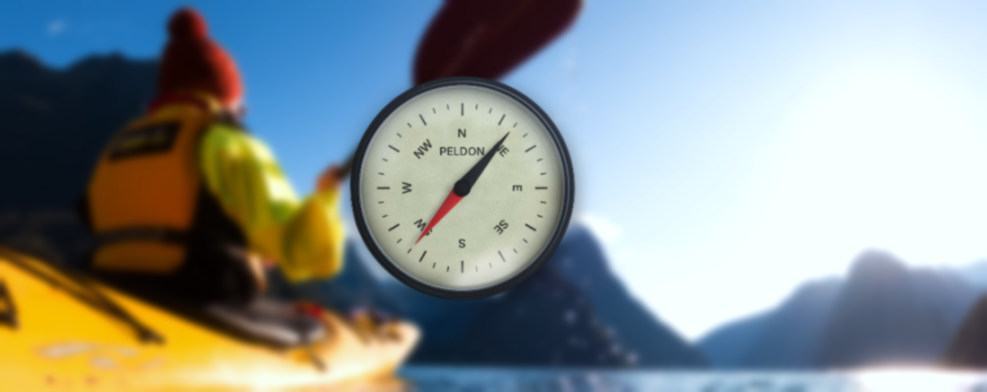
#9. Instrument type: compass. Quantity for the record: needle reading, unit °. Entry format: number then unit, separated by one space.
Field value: 220 °
